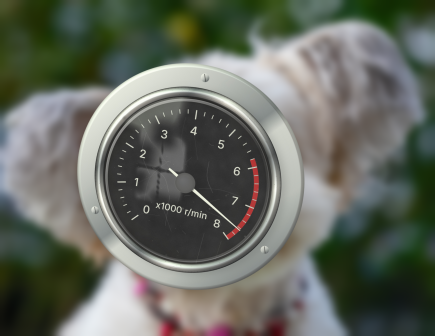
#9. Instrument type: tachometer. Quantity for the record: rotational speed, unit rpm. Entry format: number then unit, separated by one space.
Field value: 7600 rpm
